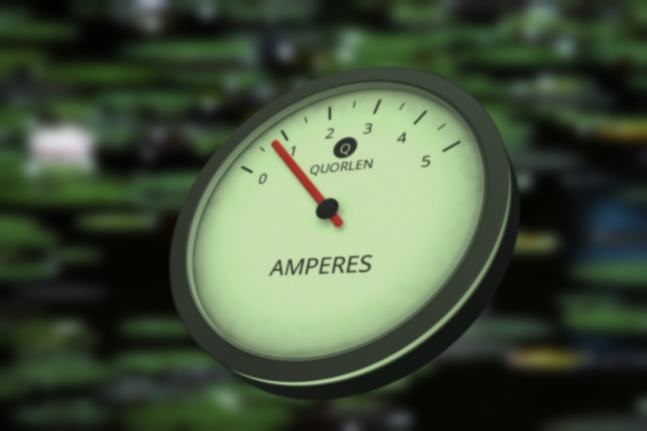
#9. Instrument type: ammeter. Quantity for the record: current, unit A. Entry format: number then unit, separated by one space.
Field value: 0.75 A
